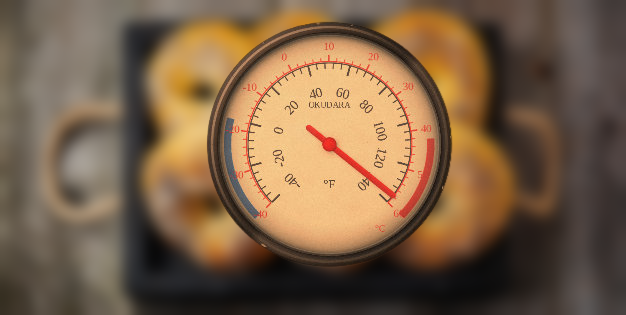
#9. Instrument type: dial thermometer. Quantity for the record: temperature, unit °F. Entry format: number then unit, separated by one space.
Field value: 136 °F
